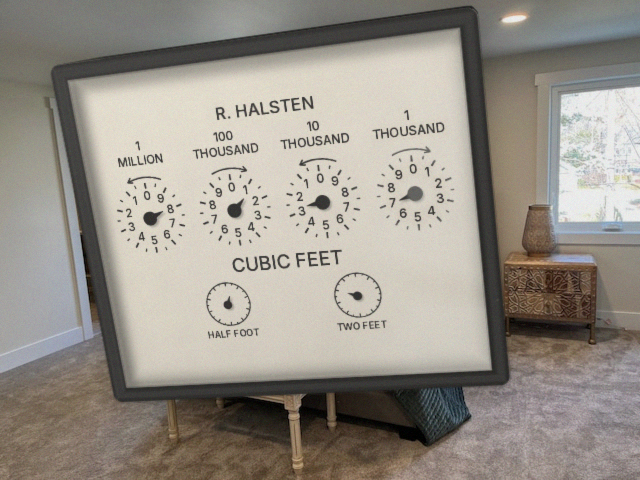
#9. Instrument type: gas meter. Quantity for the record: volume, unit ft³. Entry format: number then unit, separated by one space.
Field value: 812700 ft³
